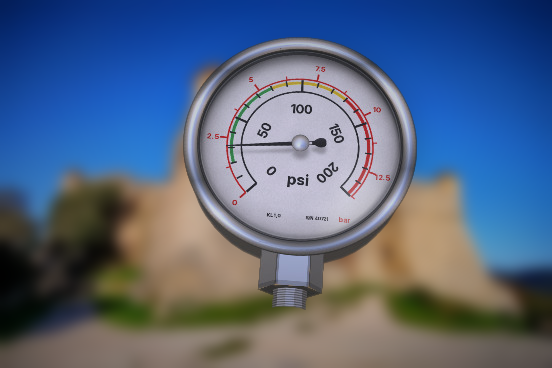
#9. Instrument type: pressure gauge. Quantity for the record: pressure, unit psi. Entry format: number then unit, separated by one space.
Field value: 30 psi
